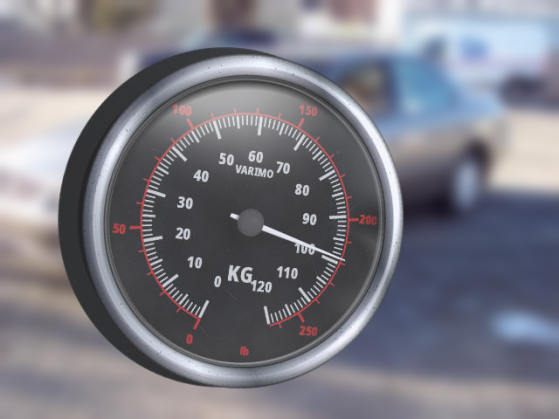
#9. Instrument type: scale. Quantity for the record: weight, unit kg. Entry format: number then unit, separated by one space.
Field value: 99 kg
